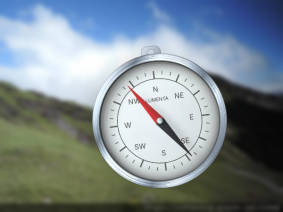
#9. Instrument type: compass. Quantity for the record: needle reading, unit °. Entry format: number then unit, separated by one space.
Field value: 325 °
